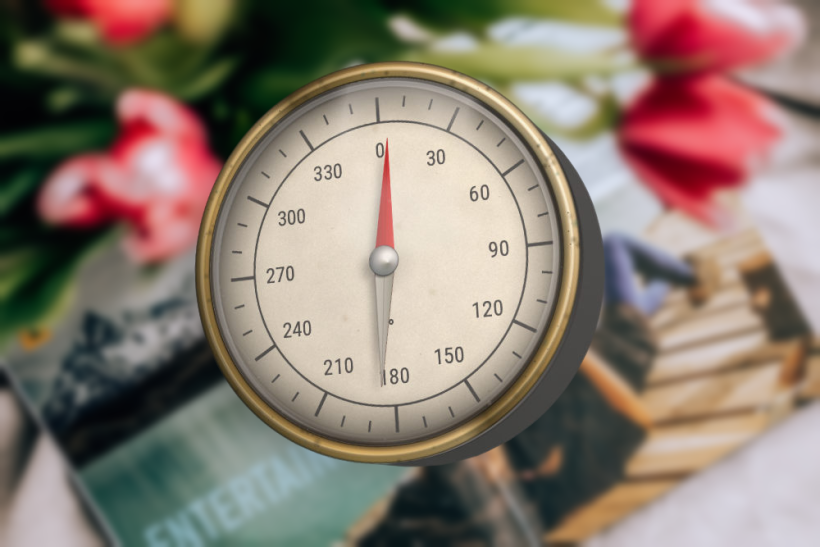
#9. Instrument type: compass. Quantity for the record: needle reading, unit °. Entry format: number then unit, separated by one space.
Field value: 5 °
